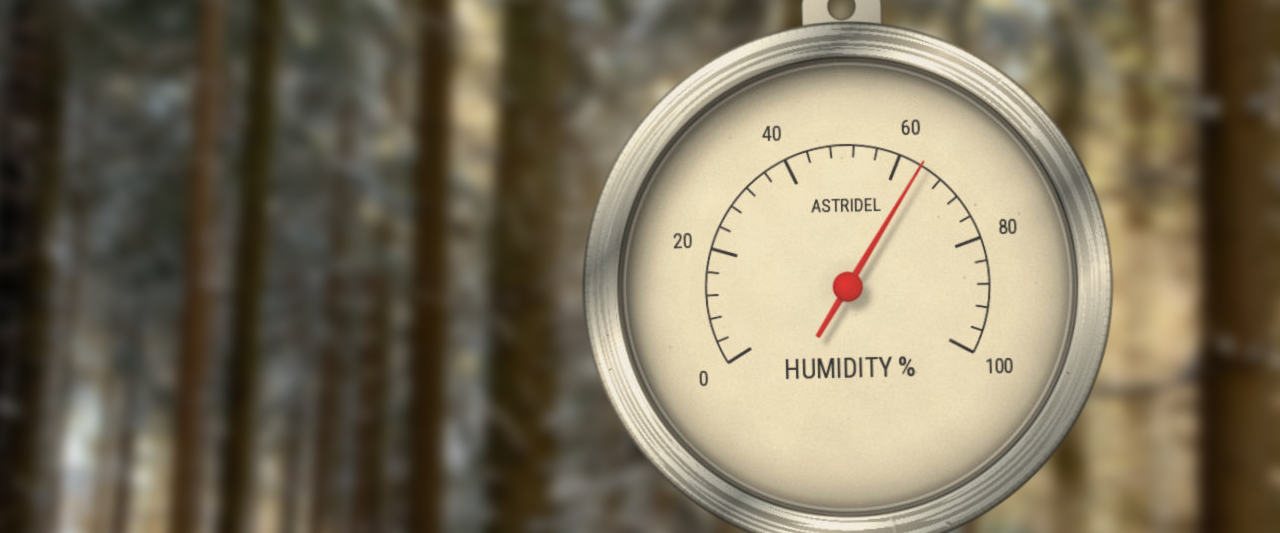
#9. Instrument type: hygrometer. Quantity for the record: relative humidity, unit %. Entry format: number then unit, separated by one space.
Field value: 64 %
